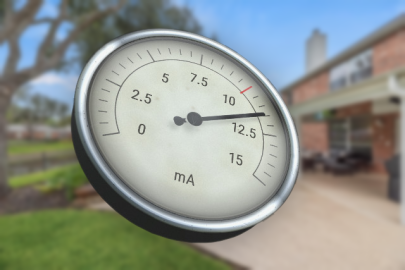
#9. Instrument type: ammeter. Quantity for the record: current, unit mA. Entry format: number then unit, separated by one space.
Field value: 11.5 mA
